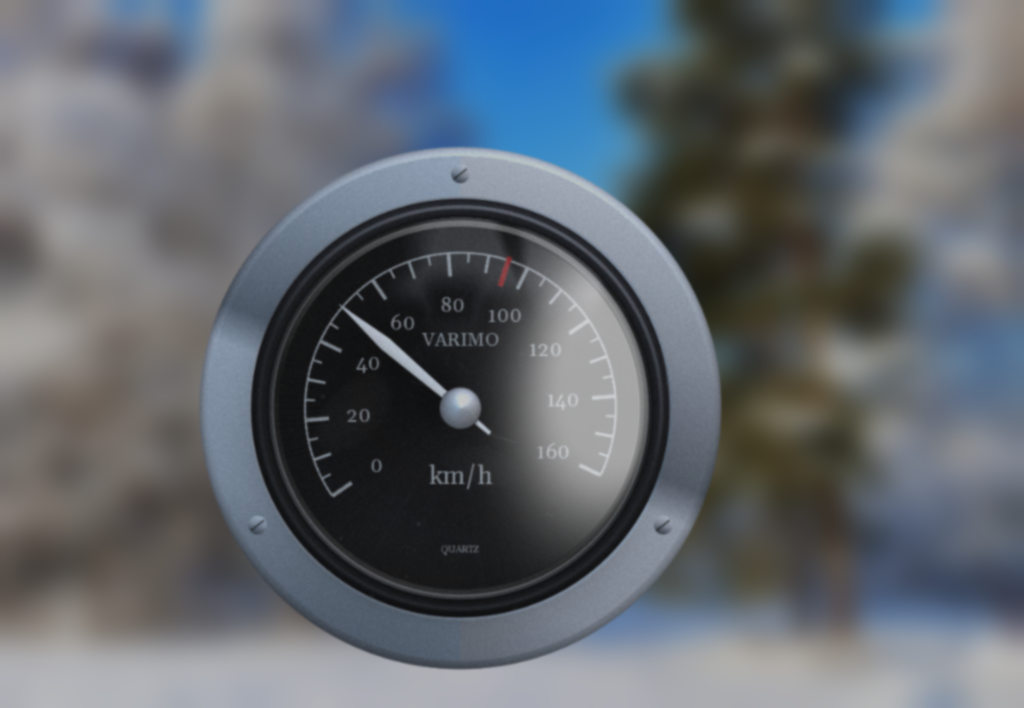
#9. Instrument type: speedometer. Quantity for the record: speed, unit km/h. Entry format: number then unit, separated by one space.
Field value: 50 km/h
